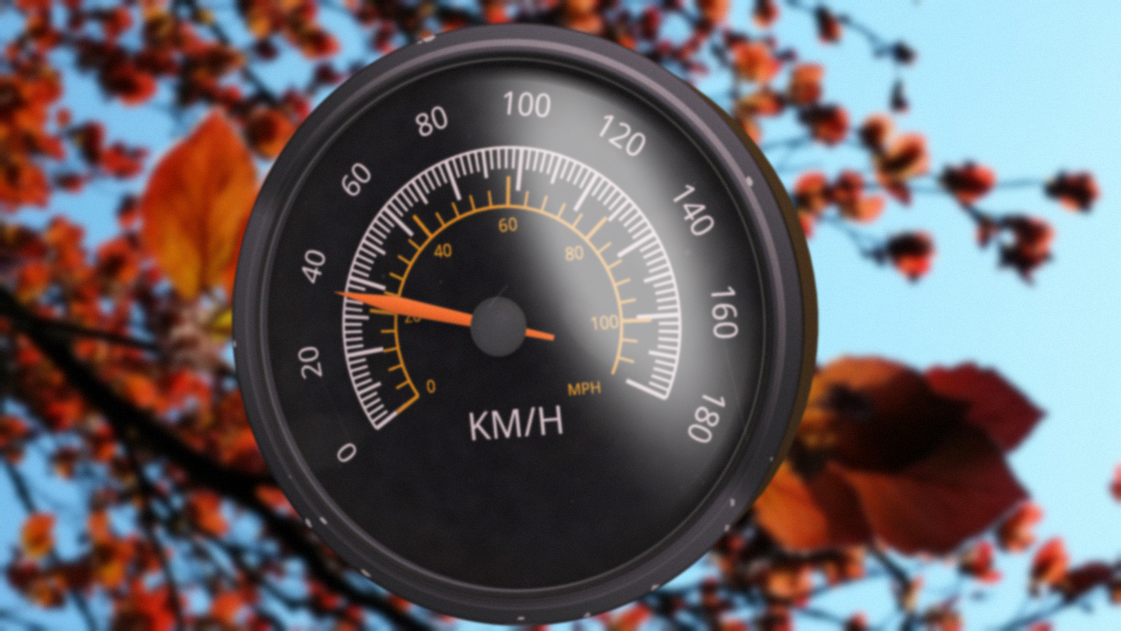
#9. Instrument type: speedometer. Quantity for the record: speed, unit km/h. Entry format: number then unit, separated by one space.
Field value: 36 km/h
